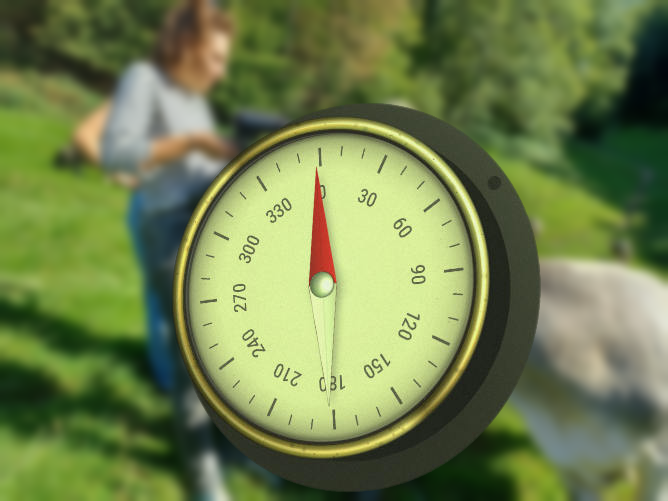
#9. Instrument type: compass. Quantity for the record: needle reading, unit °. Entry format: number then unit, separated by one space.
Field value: 0 °
